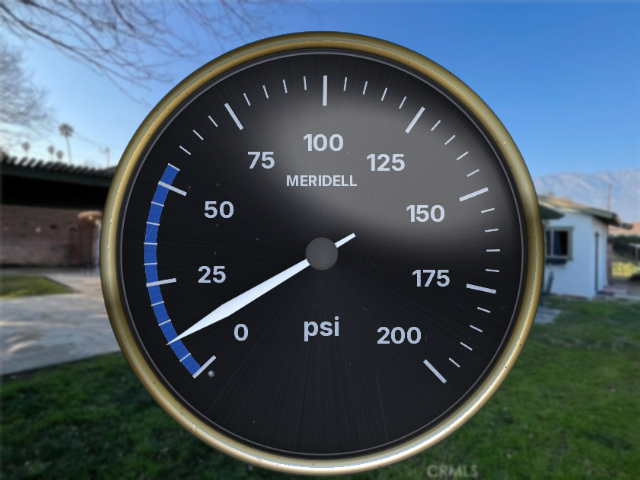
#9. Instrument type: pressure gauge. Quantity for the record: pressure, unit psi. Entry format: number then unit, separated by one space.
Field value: 10 psi
